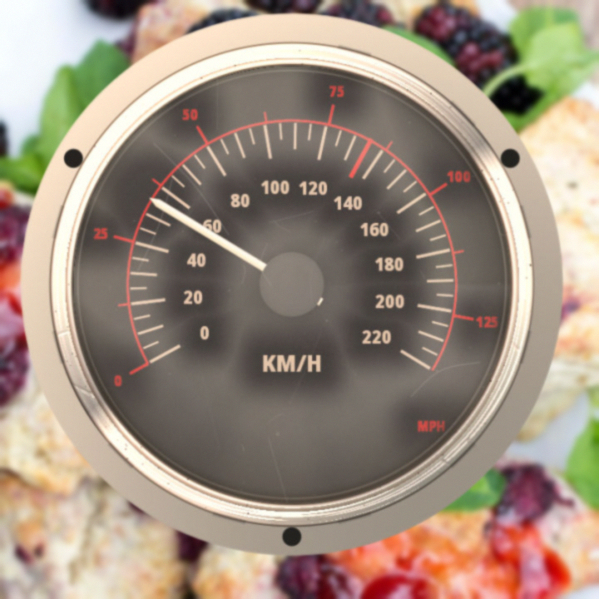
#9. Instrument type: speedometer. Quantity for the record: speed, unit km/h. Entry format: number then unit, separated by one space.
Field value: 55 km/h
